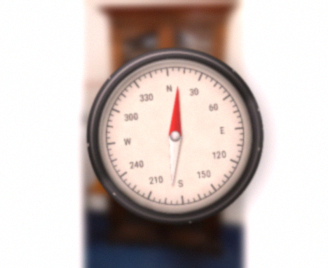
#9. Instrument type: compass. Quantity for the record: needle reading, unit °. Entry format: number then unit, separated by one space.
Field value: 10 °
